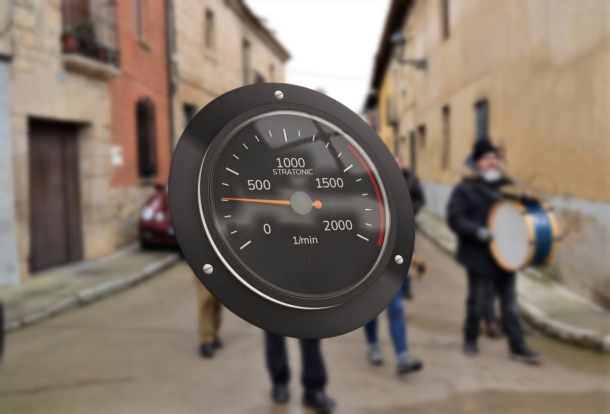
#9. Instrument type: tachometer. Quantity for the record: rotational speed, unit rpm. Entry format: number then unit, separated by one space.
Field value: 300 rpm
